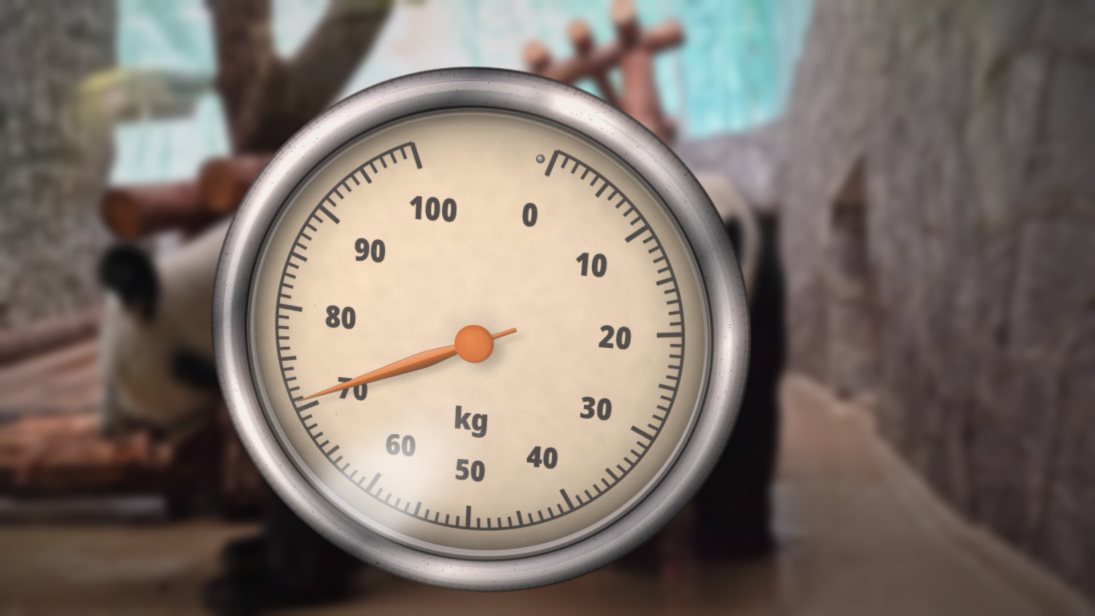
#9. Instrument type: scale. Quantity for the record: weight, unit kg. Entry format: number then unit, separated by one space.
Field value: 71 kg
